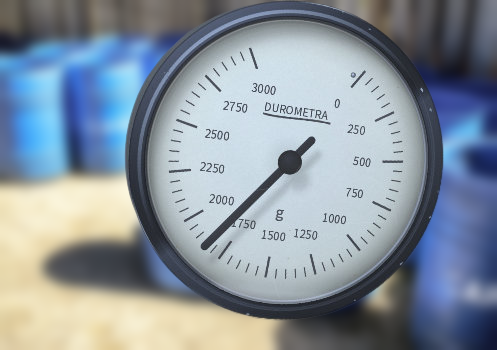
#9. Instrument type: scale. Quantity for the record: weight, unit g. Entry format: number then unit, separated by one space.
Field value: 1850 g
